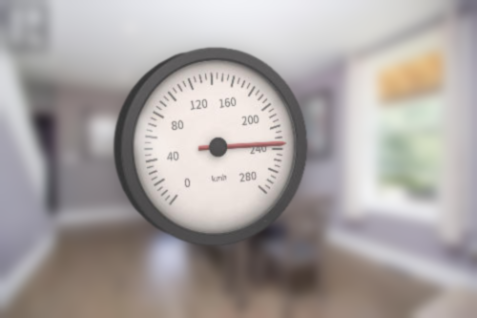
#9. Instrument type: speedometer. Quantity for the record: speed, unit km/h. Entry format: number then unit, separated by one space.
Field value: 235 km/h
